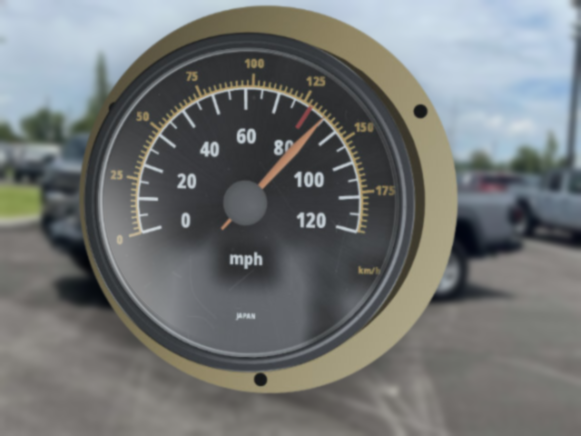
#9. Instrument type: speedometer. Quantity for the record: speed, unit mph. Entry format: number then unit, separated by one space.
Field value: 85 mph
